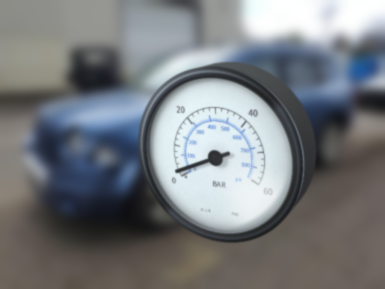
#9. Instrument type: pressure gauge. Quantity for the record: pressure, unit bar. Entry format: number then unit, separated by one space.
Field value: 2 bar
